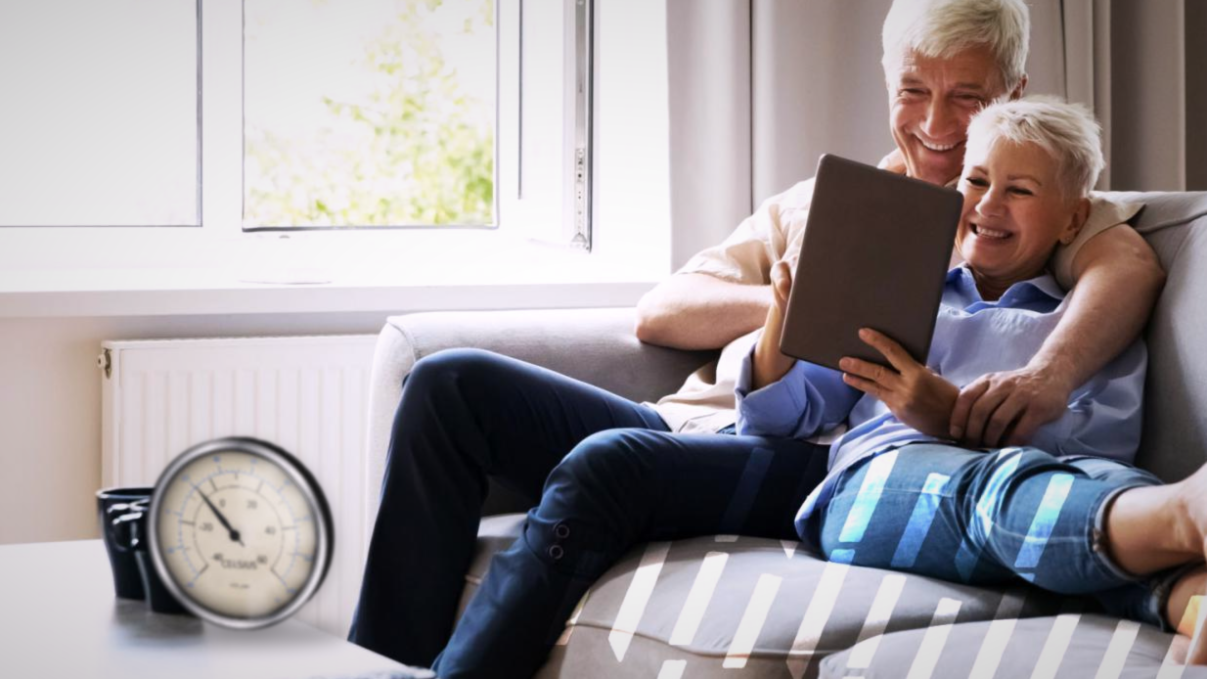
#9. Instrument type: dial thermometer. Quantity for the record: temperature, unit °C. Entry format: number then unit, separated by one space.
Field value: -5 °C
